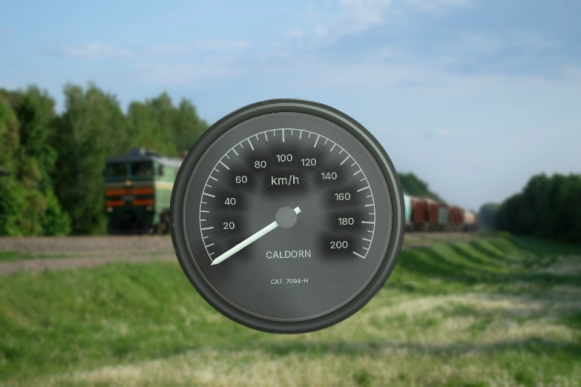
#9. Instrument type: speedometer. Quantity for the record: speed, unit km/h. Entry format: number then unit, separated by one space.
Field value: 0 km/h
